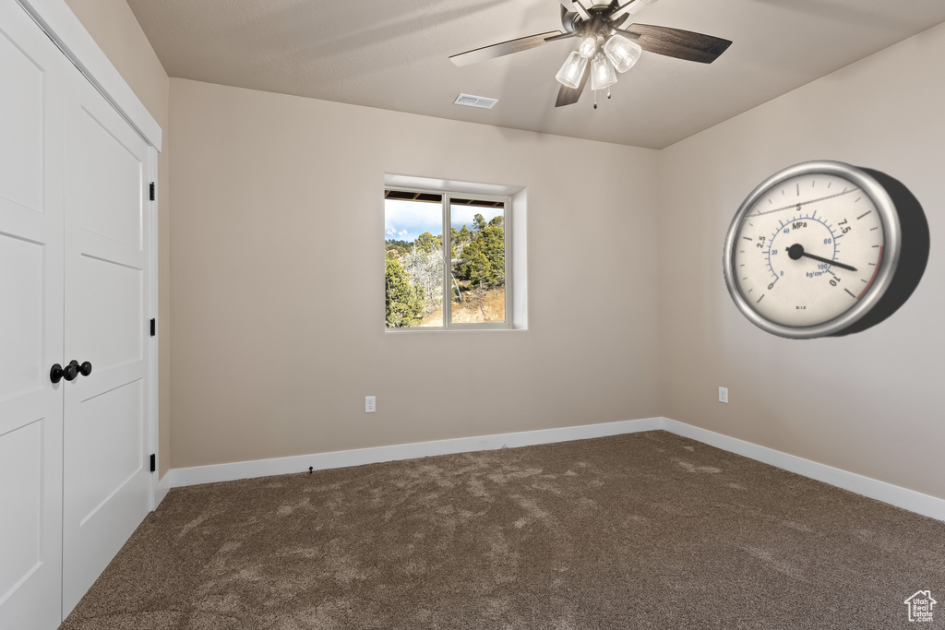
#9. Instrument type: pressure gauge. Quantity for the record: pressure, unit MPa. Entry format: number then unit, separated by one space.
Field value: 9.25 MPa
